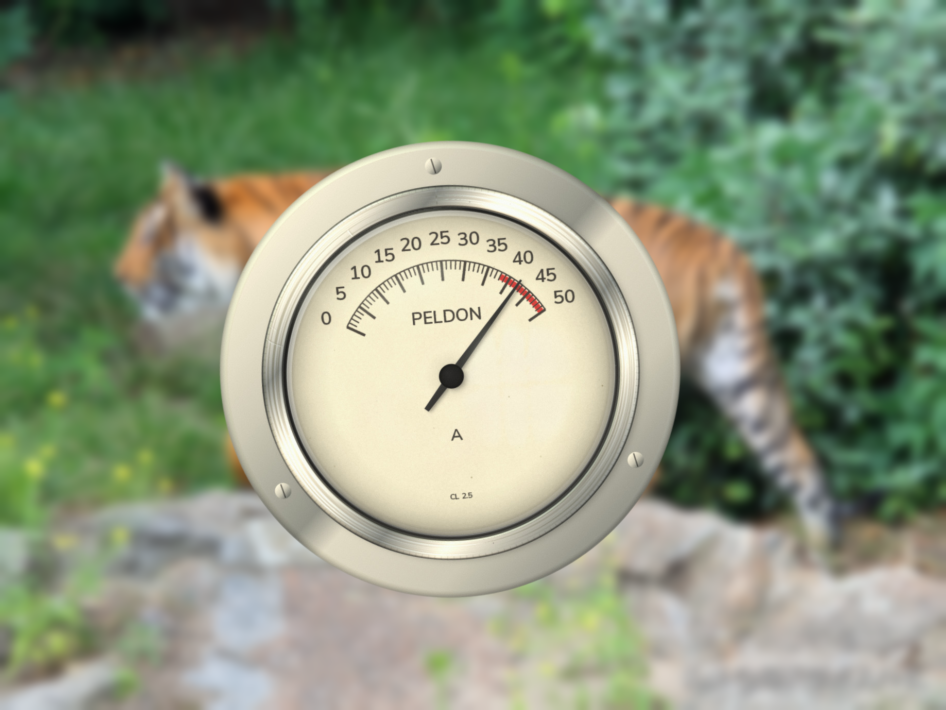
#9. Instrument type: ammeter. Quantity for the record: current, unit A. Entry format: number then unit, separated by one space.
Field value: 42 A
